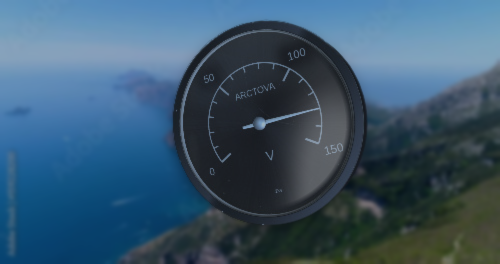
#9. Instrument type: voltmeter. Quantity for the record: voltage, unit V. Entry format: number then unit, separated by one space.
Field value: 130 V
